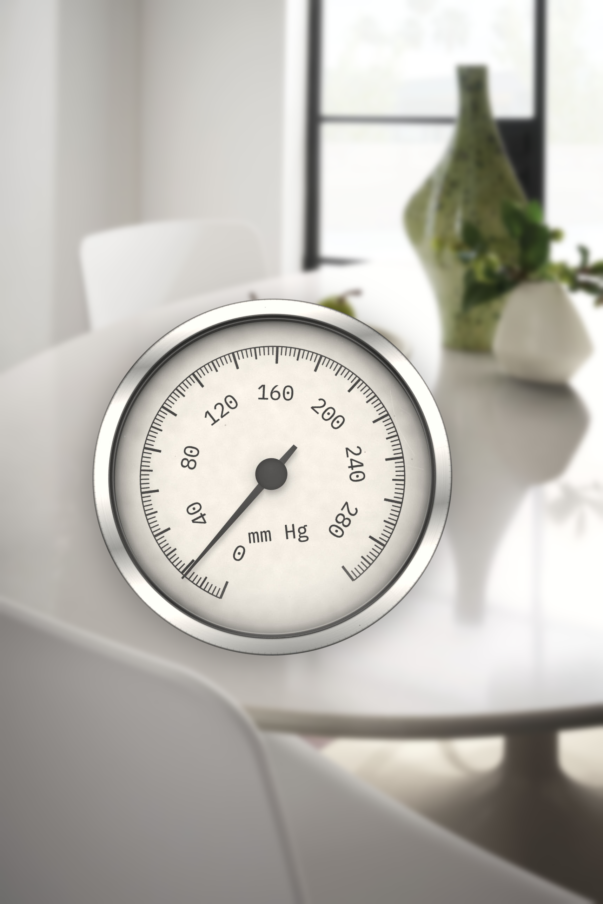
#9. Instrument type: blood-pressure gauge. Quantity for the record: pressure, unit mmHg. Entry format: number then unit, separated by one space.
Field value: 18 mmHg
